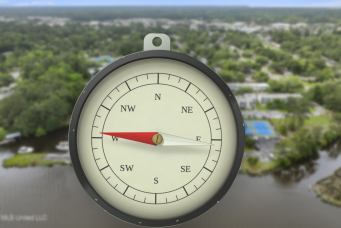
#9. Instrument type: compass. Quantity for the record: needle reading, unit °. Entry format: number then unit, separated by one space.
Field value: 275 °
